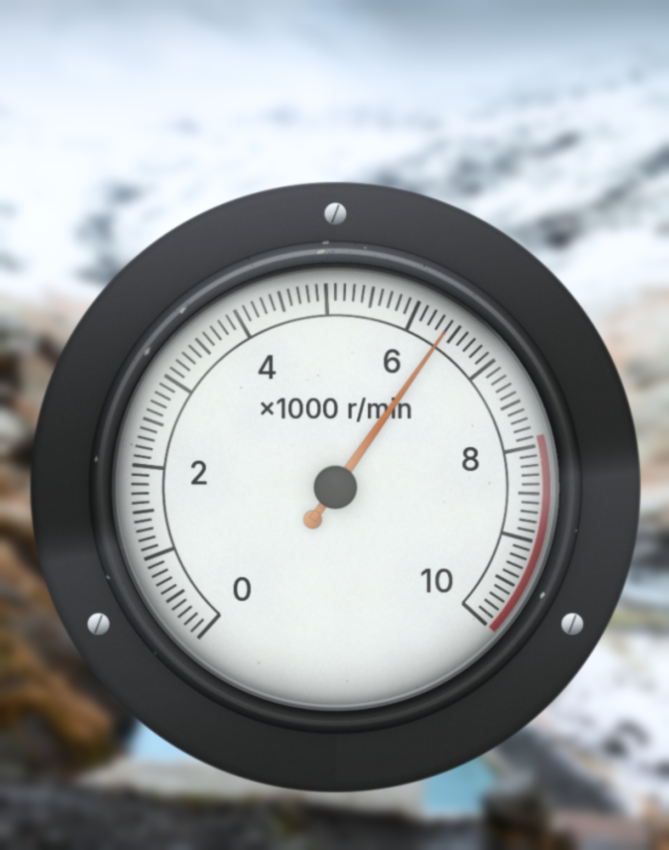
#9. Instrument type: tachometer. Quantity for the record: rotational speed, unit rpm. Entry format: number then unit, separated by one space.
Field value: 6400 rpm
